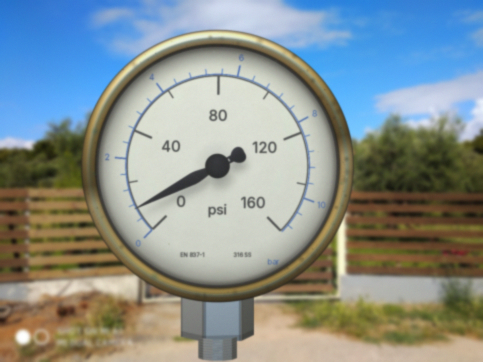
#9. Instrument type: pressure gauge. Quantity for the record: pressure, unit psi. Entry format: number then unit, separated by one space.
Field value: 10 psi
